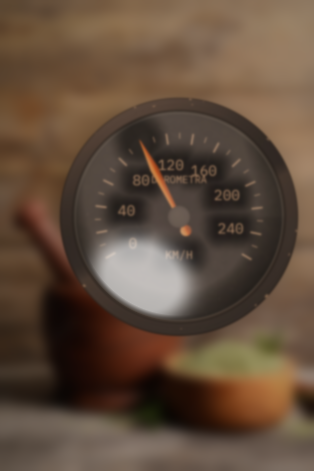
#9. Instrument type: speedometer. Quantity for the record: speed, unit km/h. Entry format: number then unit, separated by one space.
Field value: 100 km/h
